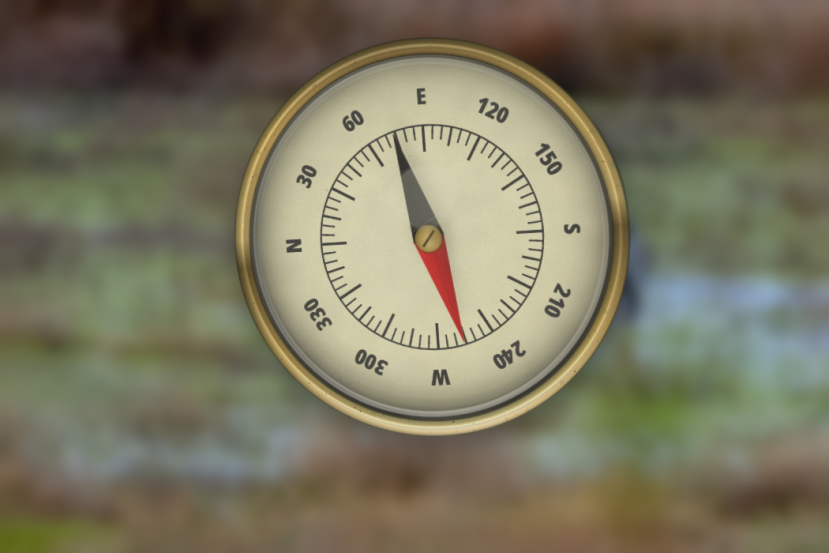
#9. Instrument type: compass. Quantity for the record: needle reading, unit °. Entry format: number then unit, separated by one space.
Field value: 255 °
